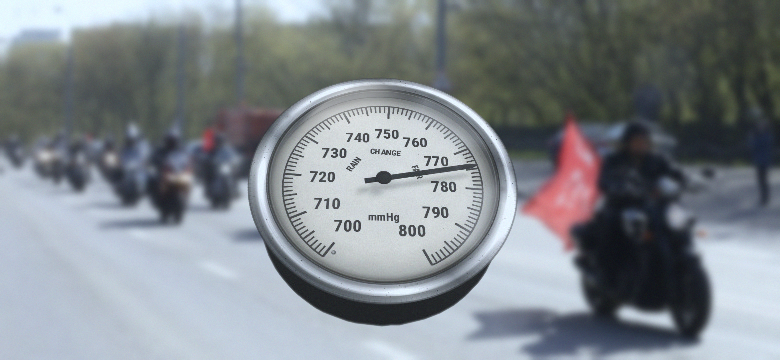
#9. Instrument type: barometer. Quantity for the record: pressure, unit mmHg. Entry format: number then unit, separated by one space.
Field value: 775 mmHg
